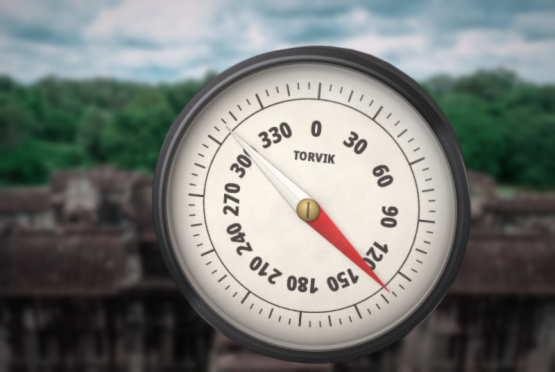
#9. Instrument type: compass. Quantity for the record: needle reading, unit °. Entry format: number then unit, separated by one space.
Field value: 130 °
